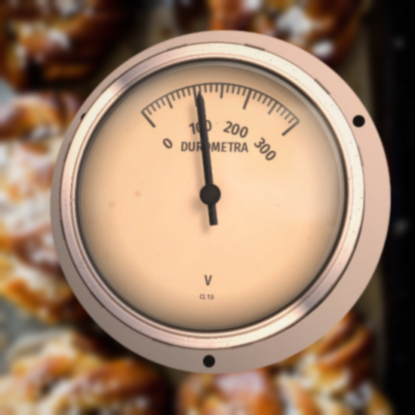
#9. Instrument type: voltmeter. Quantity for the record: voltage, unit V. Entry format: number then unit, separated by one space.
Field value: 110 V
